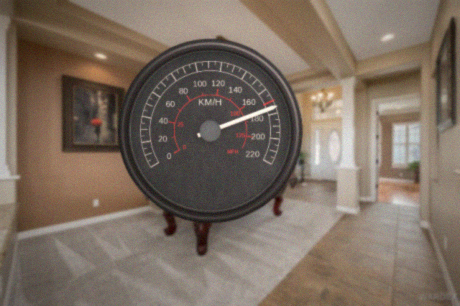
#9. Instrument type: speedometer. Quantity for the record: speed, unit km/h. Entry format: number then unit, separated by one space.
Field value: 175 km/h
